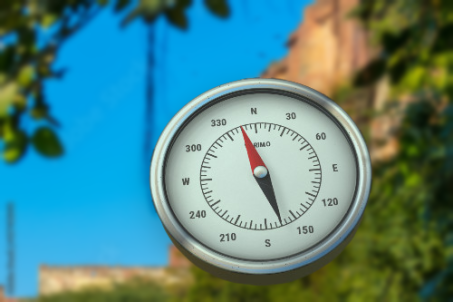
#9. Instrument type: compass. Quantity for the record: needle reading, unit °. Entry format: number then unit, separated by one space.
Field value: 345 °
